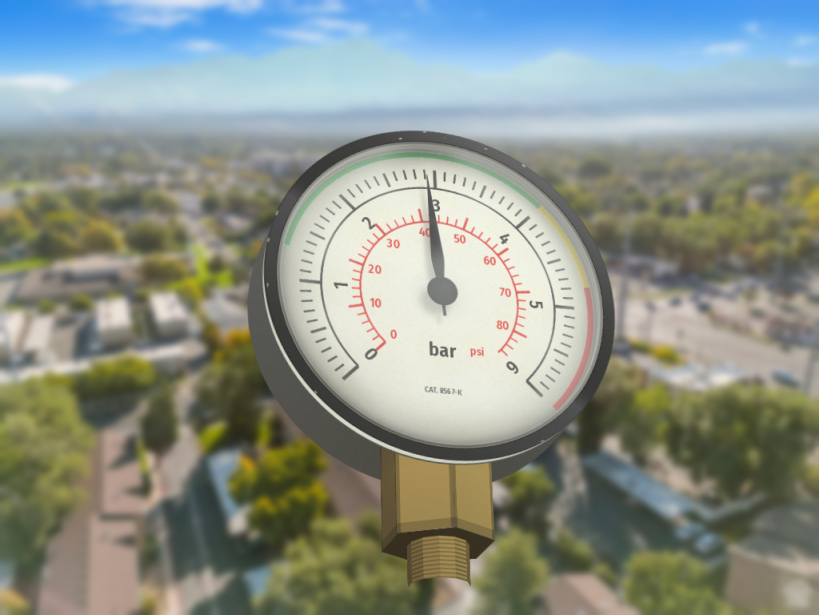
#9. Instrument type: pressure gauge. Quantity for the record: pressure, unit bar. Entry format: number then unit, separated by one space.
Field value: 2.9 bar
